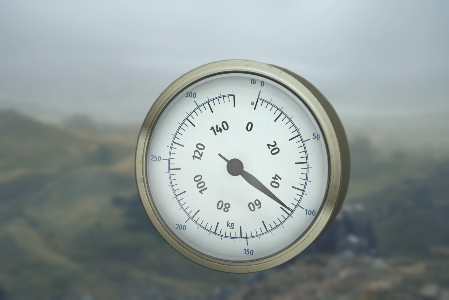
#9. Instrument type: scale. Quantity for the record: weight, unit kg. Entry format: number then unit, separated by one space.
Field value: 48 kg
